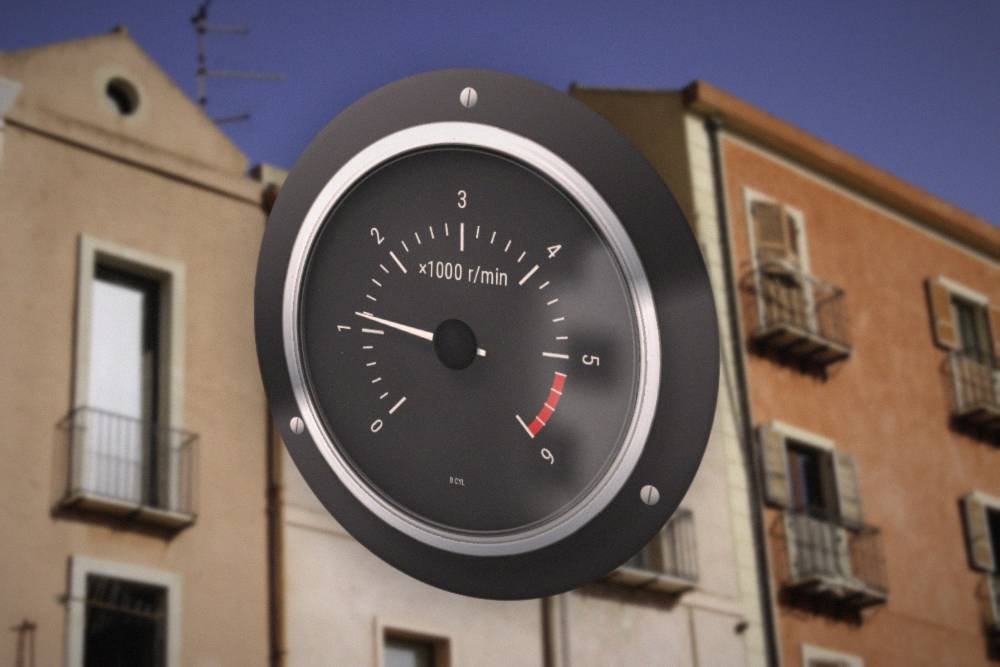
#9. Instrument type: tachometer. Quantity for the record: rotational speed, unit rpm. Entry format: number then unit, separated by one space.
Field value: 1200 rpm
